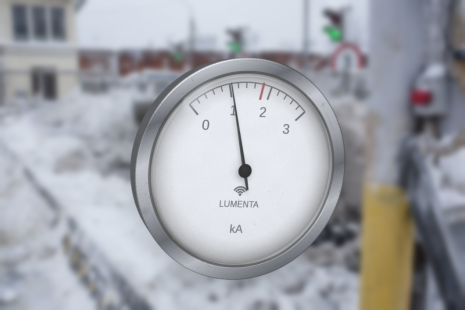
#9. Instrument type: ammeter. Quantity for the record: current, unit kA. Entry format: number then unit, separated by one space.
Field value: 1 kA
